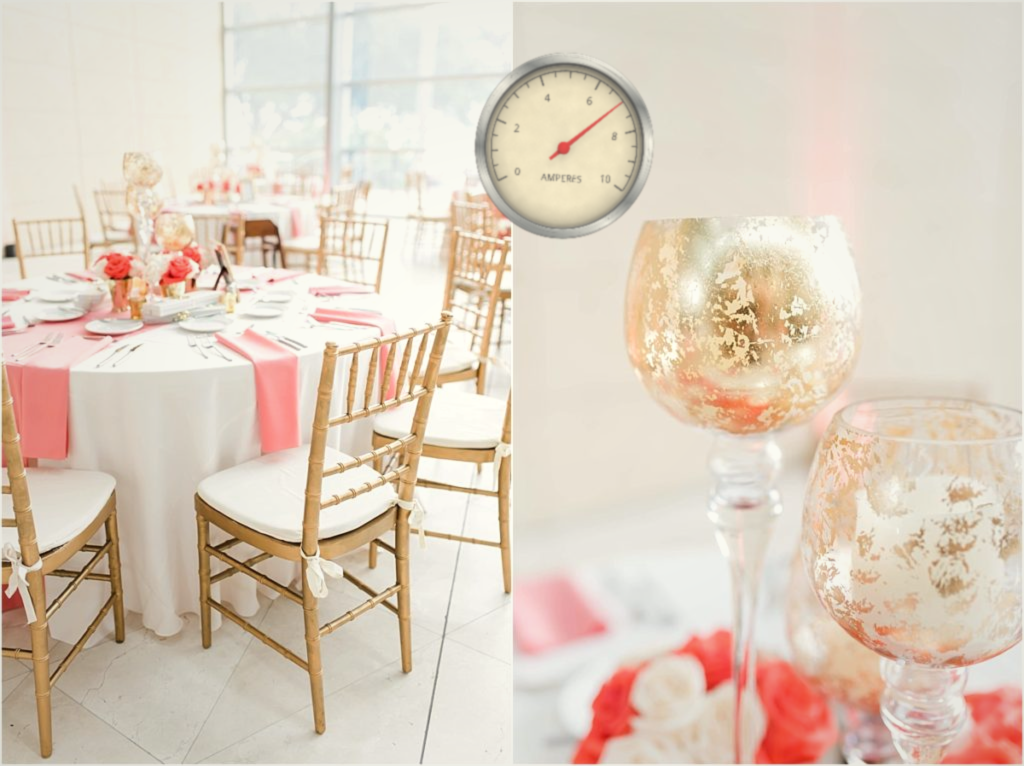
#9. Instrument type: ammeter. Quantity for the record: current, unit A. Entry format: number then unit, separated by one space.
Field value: 7 A
